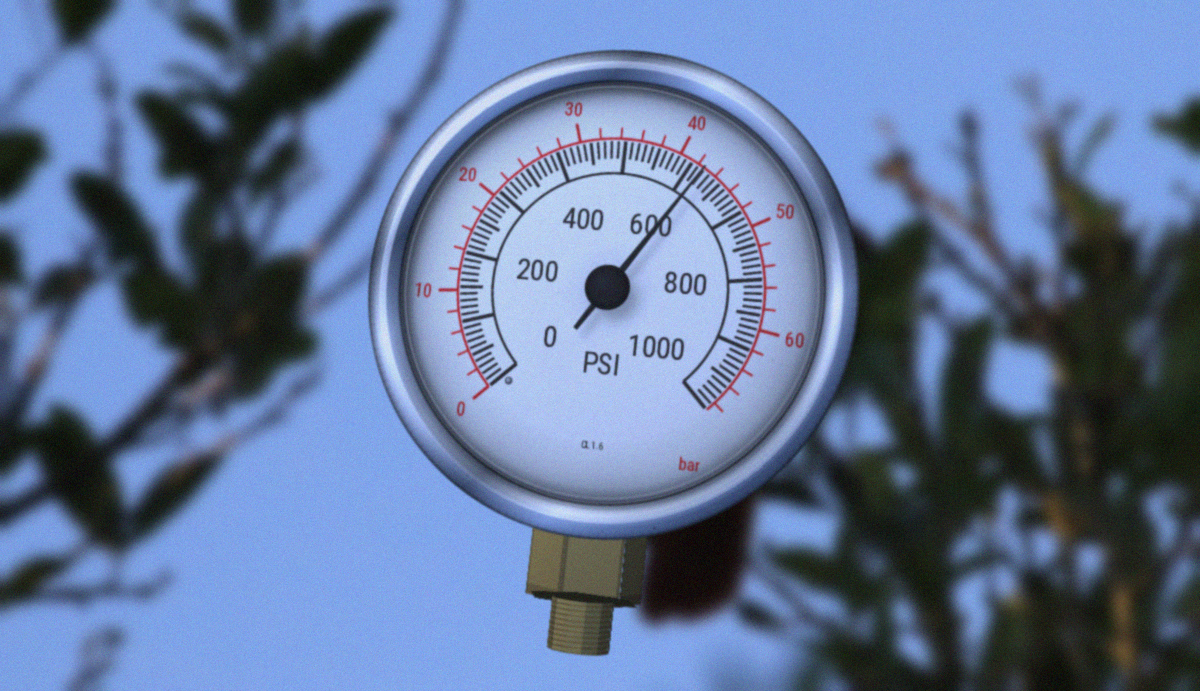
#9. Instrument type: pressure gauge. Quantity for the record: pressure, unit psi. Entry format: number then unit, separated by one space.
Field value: 620 psi
